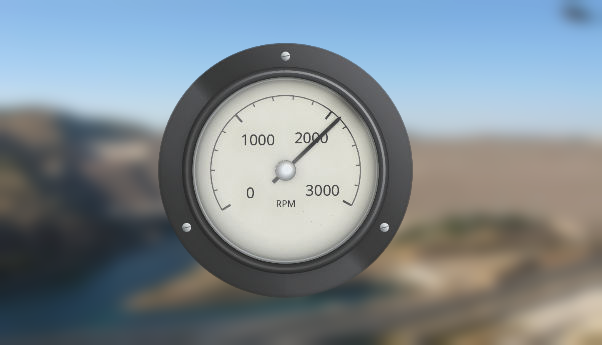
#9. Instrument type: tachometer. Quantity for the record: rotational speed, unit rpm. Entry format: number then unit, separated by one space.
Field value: 2100 rpm
